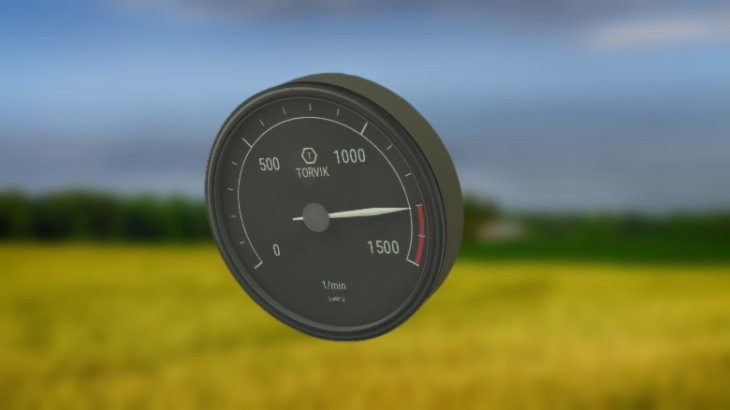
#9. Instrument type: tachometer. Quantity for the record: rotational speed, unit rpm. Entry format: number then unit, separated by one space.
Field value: 1300 rpm
